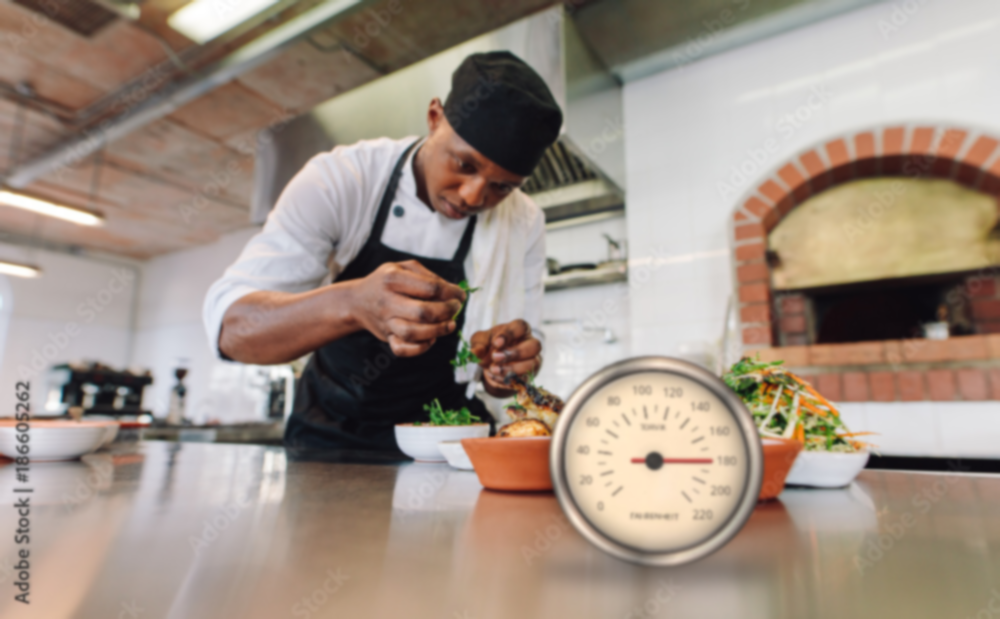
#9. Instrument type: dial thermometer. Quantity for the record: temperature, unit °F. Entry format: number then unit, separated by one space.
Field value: 180 °F
